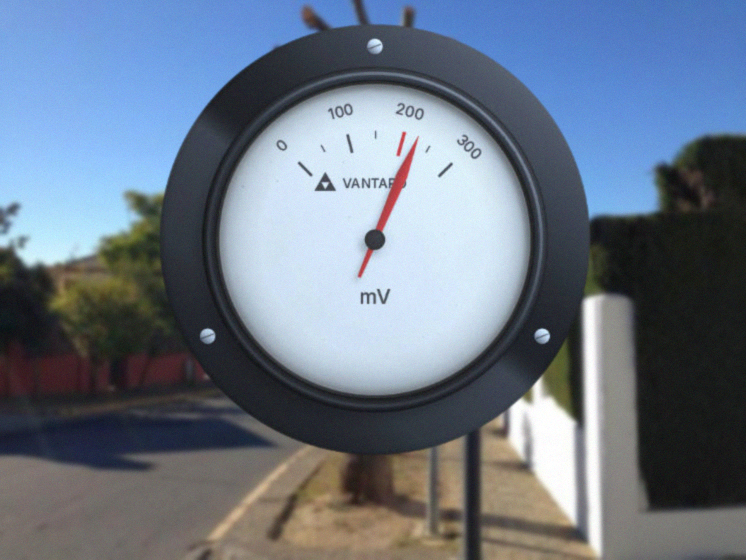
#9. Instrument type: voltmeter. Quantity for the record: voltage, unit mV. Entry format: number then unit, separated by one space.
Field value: 225 mV
